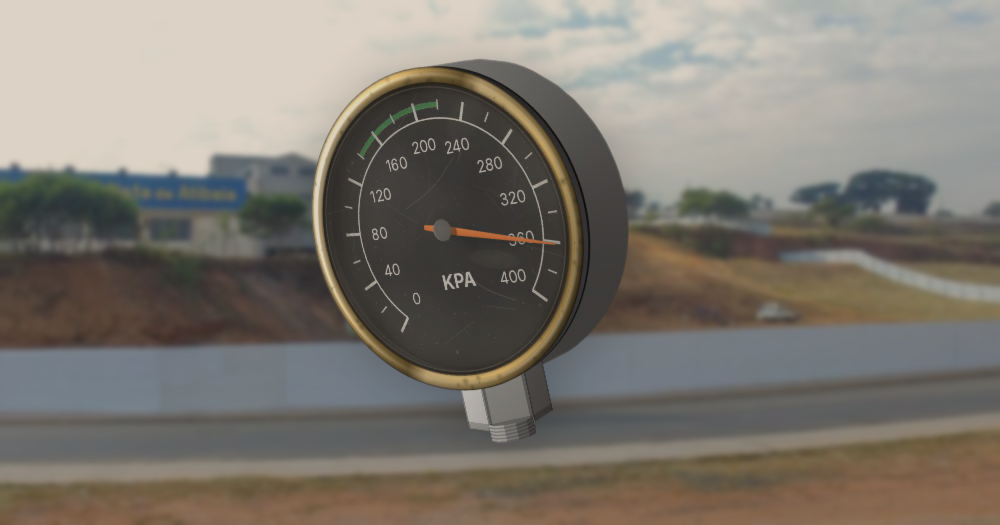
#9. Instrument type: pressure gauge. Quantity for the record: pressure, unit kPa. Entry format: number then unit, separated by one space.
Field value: 360 kPa
